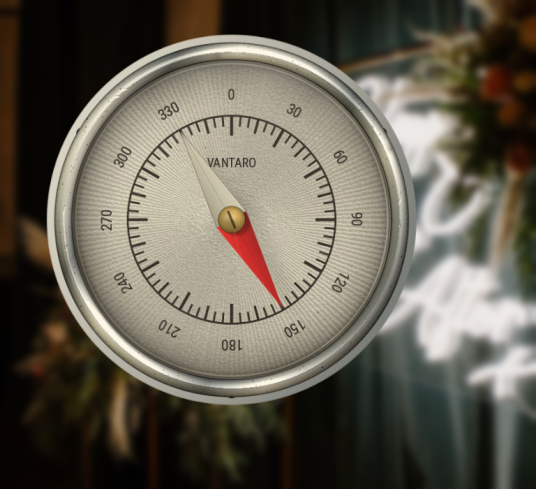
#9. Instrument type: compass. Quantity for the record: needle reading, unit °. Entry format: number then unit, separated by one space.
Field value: 150 °
